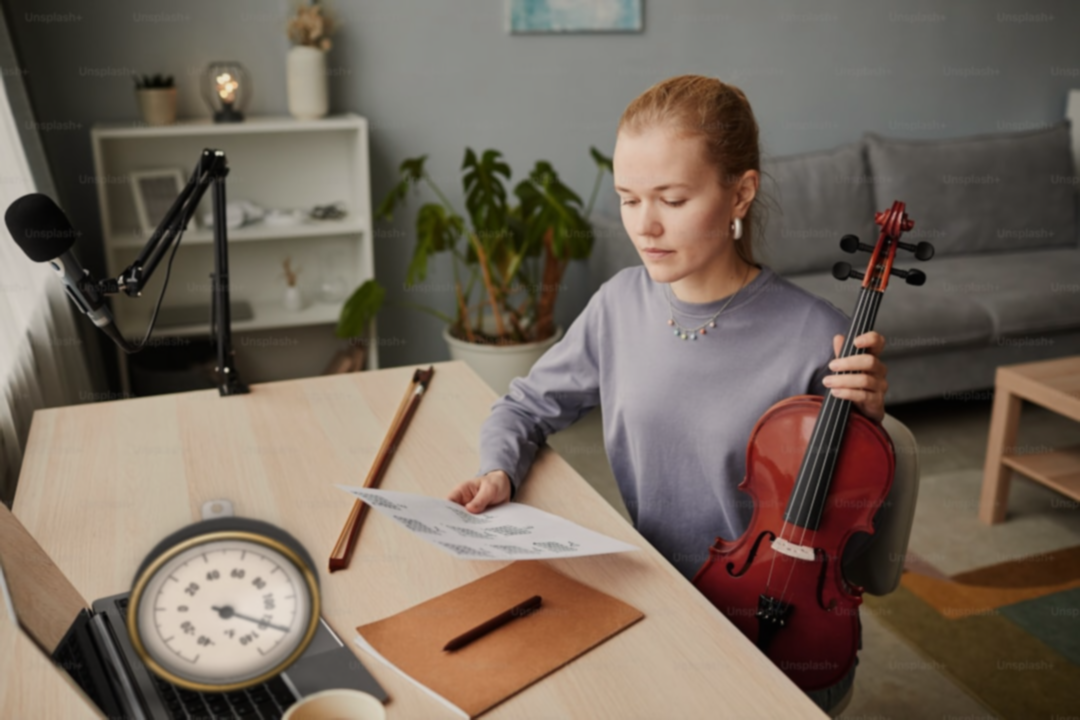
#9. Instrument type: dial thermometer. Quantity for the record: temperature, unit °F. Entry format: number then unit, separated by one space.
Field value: 120 °F
